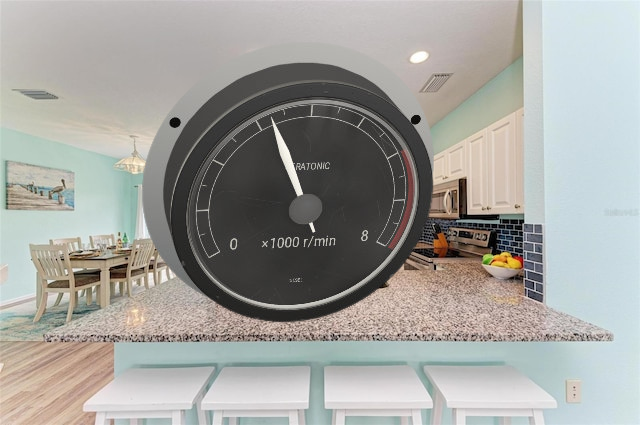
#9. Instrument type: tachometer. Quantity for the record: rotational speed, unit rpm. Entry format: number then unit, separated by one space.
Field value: 3250 rpm
